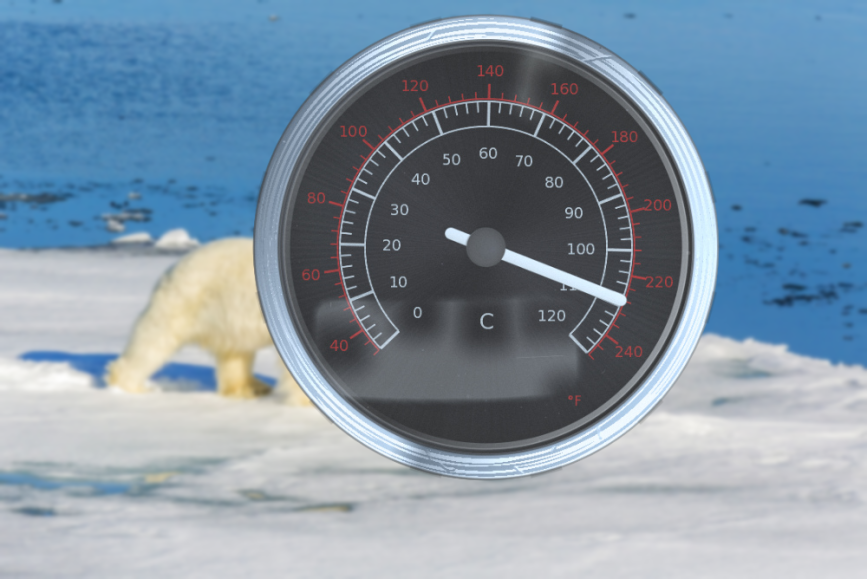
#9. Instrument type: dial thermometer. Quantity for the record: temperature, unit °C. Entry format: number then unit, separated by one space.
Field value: 109 °C
